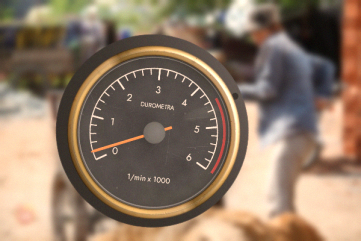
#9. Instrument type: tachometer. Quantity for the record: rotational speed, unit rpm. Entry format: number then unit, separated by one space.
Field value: 200 rpm
